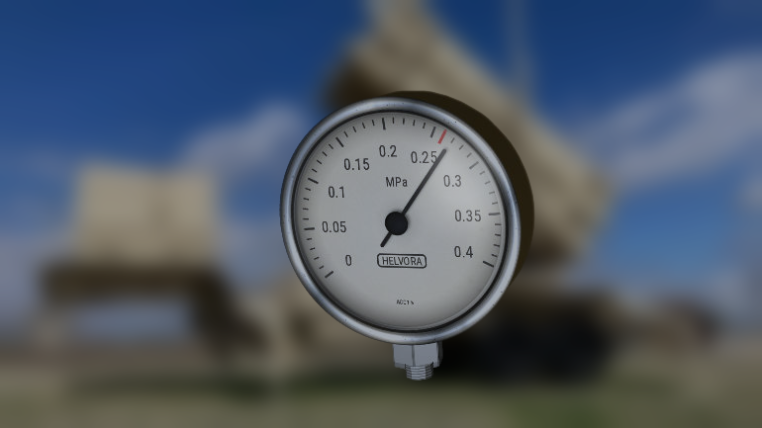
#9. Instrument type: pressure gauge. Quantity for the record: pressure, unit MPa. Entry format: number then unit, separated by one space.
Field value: 0.27 MPa
